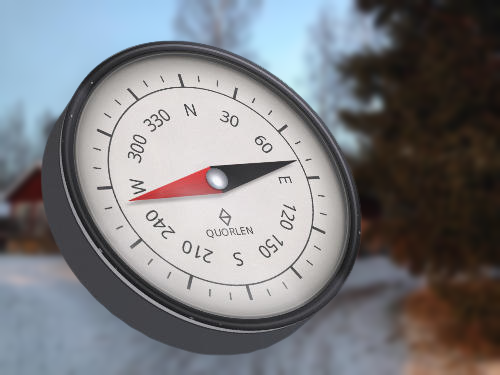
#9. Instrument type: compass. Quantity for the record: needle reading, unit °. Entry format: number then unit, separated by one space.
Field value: 260 °
